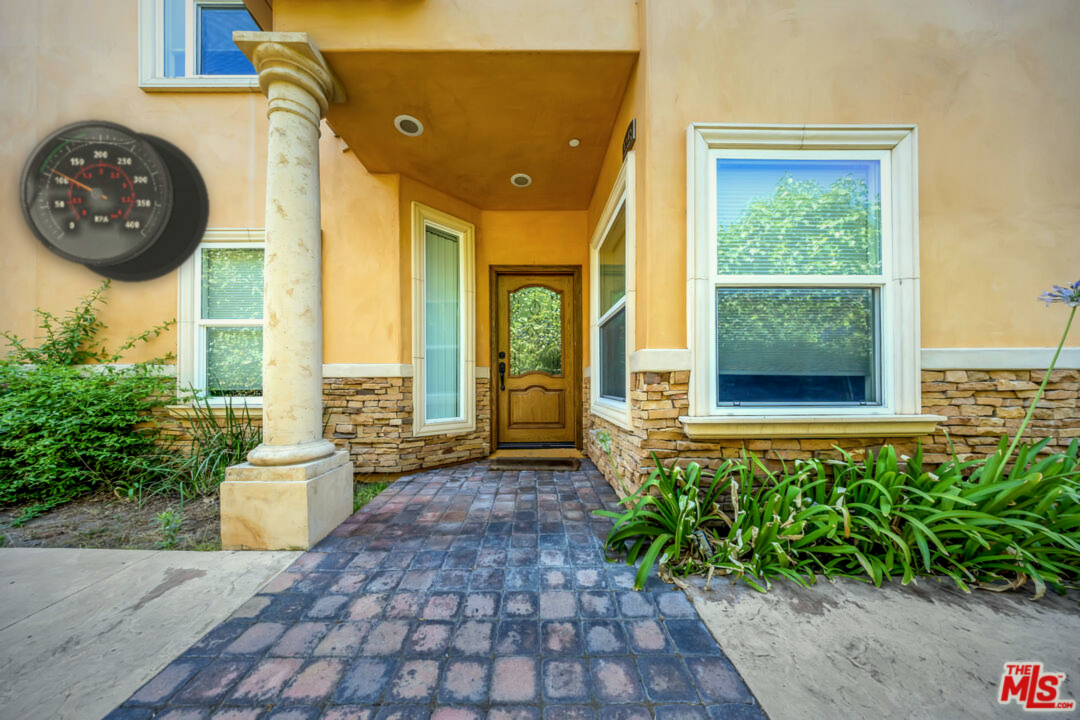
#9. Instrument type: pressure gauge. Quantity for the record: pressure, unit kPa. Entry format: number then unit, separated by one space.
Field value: 110 kPa
